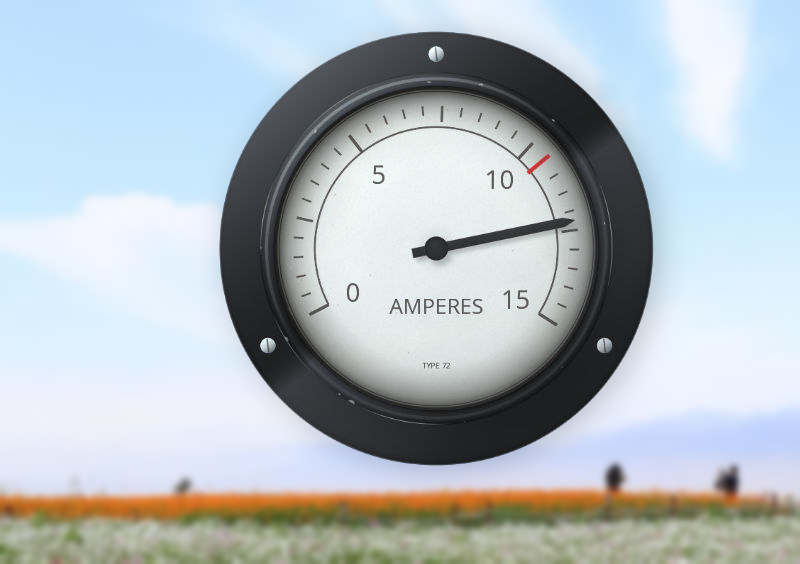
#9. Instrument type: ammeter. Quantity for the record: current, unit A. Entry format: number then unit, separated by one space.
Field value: 12.25 A
